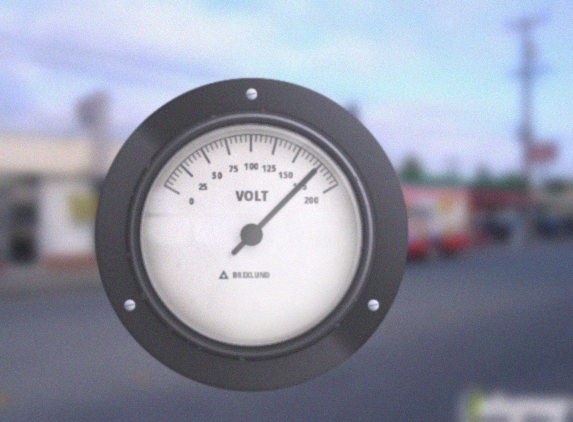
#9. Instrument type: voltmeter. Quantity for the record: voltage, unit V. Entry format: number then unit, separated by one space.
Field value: 175 V
